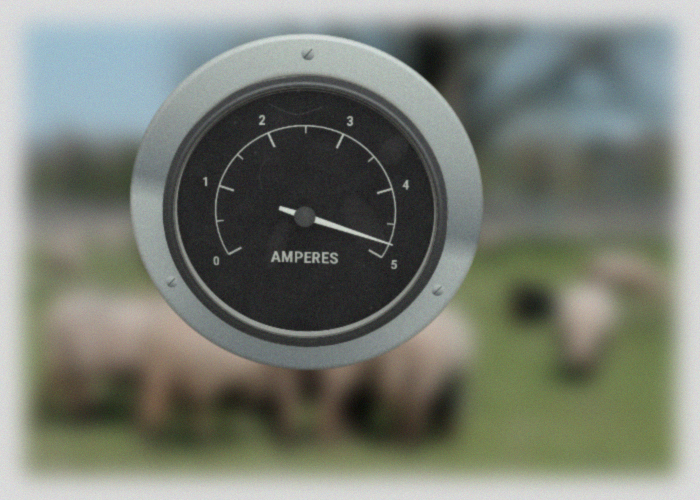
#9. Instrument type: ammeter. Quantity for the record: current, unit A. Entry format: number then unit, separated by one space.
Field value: 4.75 A
